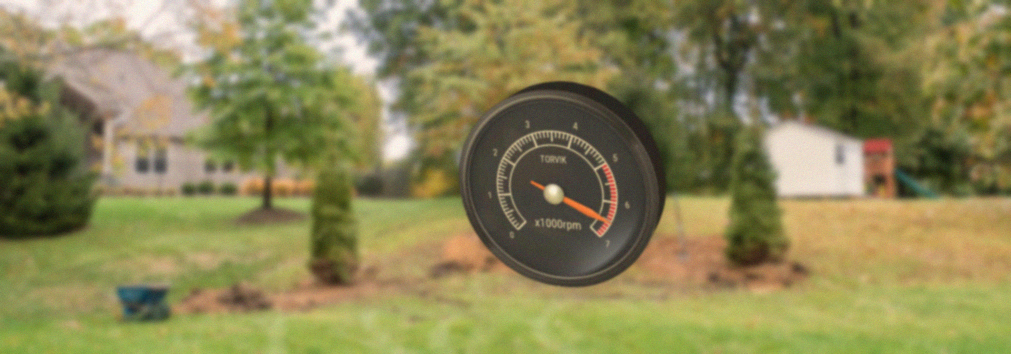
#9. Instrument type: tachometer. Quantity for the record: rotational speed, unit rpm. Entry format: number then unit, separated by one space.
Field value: 6500 rpm
